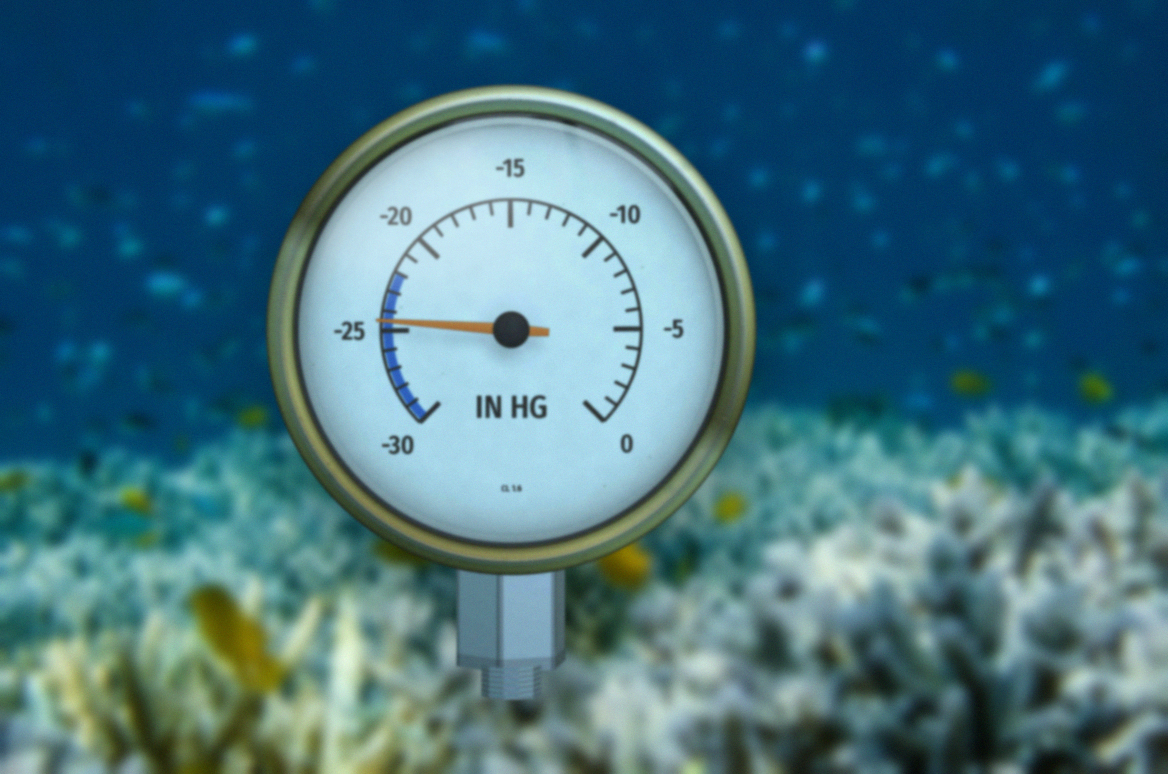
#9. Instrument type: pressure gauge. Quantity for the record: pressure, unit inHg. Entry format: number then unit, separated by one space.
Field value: -24.5 inHg
